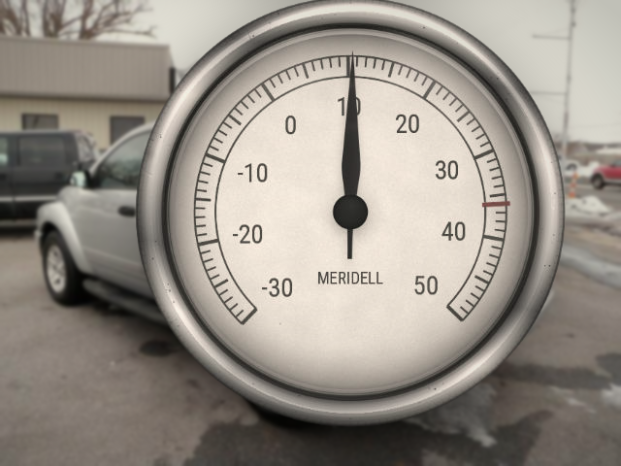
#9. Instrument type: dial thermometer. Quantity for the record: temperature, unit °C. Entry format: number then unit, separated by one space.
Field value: 10.5 °C
